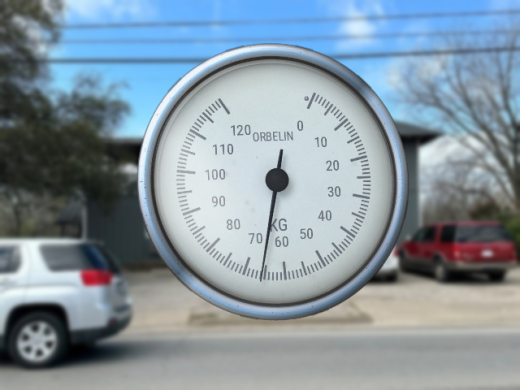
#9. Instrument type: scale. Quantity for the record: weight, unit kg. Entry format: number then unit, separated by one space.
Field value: 66 kg
